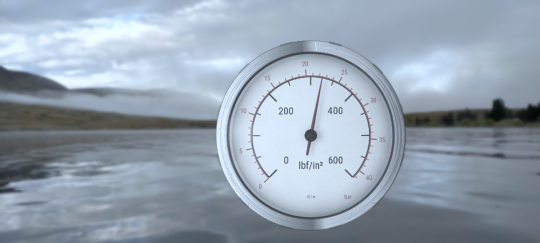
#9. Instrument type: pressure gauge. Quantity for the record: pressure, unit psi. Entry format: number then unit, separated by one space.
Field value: 325 psi
